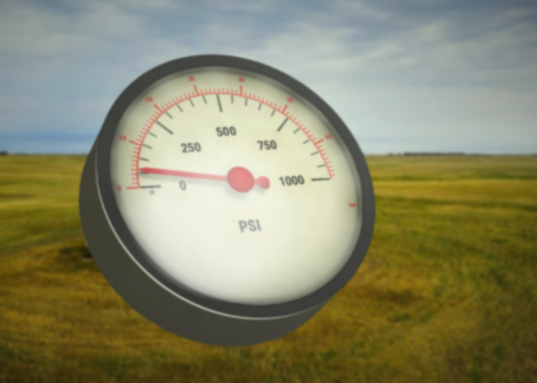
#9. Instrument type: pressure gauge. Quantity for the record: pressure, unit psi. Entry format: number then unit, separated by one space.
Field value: 50 psi
